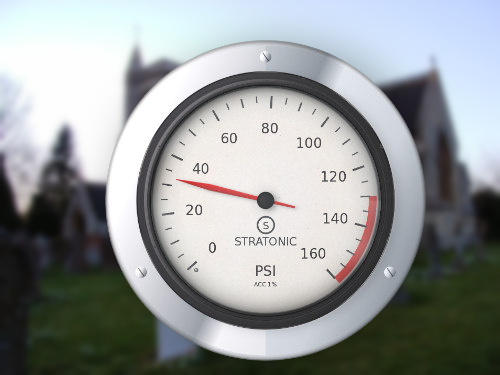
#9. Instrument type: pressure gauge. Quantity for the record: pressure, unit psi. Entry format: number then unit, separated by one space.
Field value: 32.5 psi
